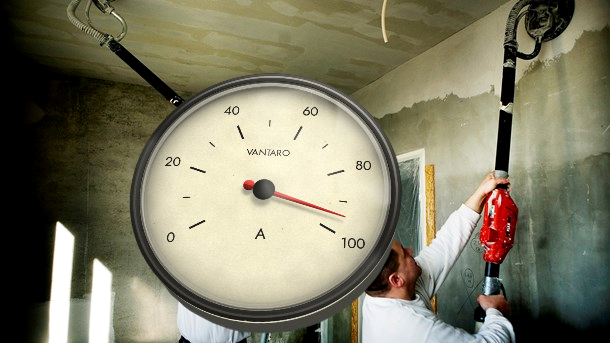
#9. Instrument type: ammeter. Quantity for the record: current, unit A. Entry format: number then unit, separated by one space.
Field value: 95 A
